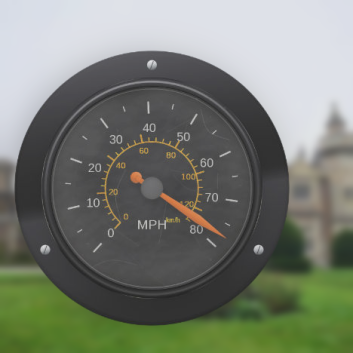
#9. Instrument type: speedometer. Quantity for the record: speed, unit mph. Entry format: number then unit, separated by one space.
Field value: 77.5 mph
